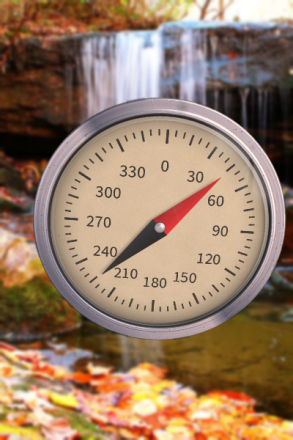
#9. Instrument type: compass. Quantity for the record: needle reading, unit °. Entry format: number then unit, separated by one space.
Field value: 45 °
